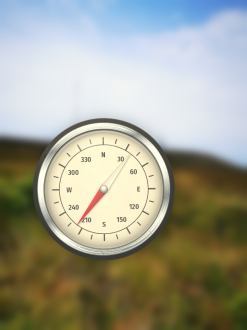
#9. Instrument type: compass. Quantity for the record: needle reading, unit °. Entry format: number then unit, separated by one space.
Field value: 217.5 °
